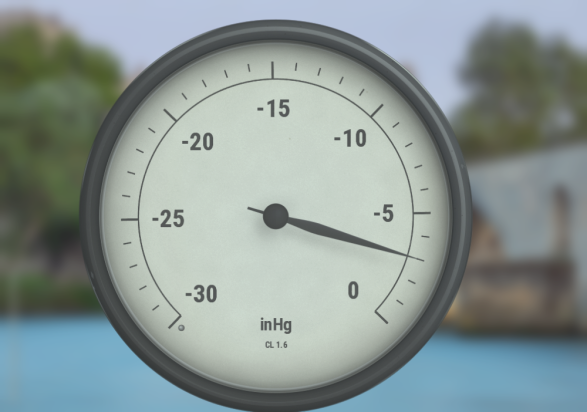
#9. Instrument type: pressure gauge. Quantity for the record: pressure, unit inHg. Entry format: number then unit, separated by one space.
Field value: -3 inHg
